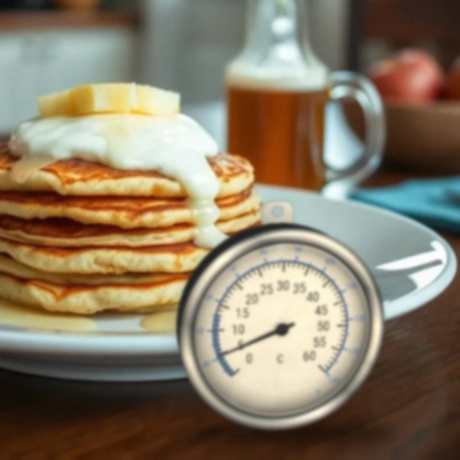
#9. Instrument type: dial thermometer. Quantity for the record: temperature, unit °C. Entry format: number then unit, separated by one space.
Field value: 5 °C
